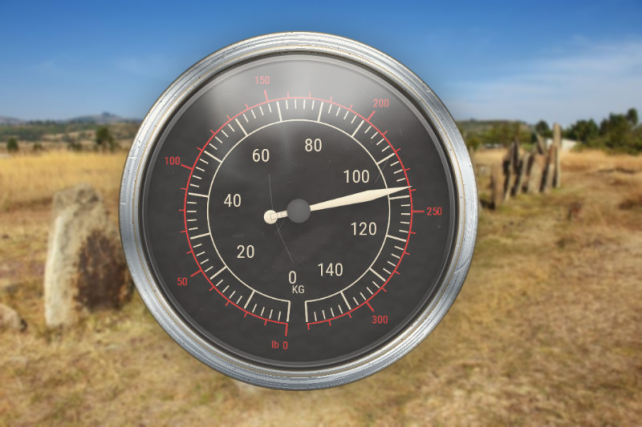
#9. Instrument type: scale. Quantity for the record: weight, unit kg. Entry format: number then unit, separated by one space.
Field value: 108 kg
